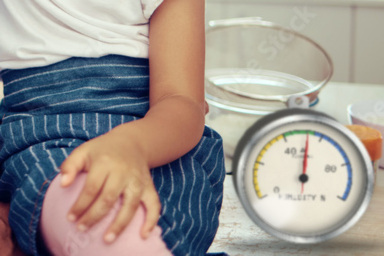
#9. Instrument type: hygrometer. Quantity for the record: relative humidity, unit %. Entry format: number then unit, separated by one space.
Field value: 52 %
